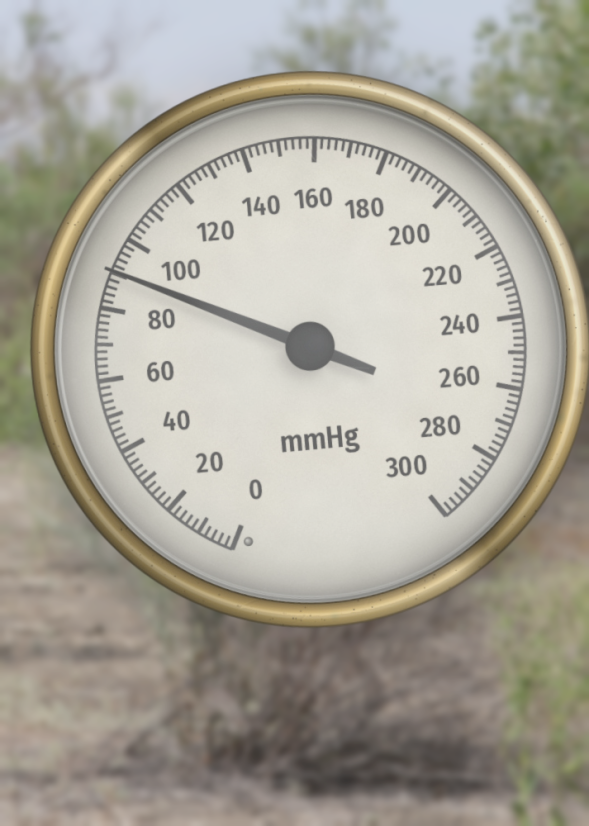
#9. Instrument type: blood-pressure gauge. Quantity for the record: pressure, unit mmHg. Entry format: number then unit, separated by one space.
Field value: 90 mmHg
